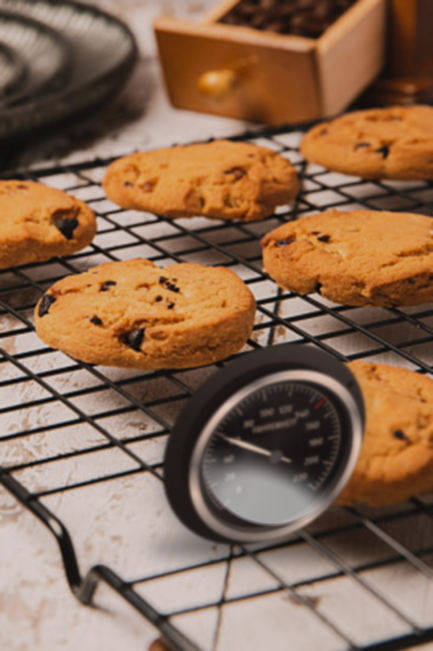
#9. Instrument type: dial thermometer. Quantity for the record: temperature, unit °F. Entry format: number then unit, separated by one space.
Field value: 60 °F
